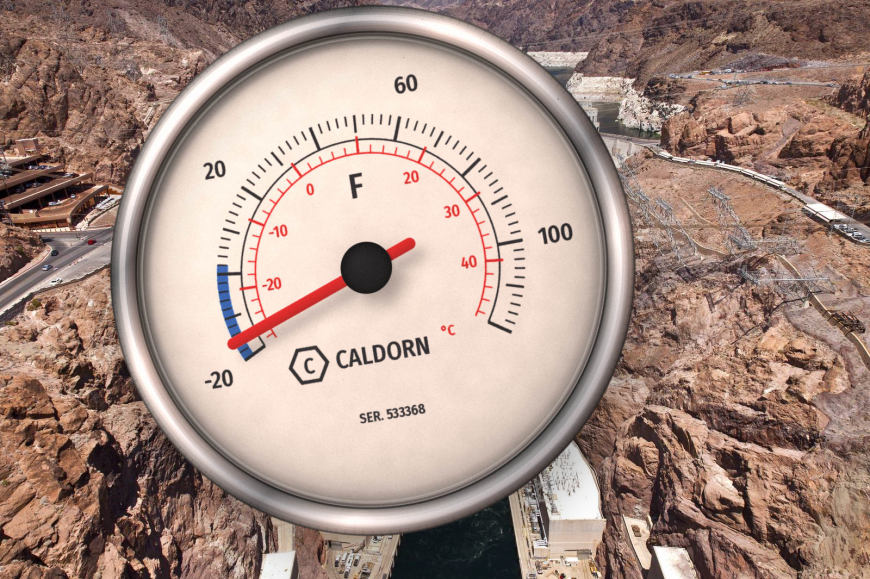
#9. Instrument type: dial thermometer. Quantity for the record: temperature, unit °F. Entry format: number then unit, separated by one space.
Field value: -16 °F
